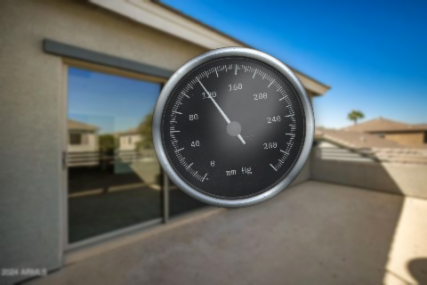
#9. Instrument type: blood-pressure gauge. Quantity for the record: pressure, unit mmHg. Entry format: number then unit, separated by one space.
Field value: 120 mmHg
